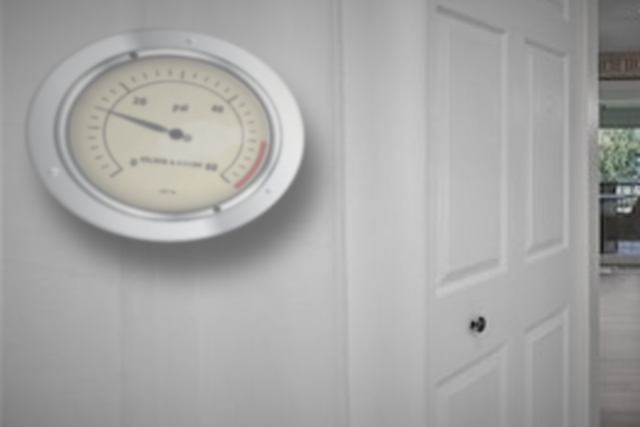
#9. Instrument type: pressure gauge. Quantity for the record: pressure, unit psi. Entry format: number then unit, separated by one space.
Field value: 14 psi
